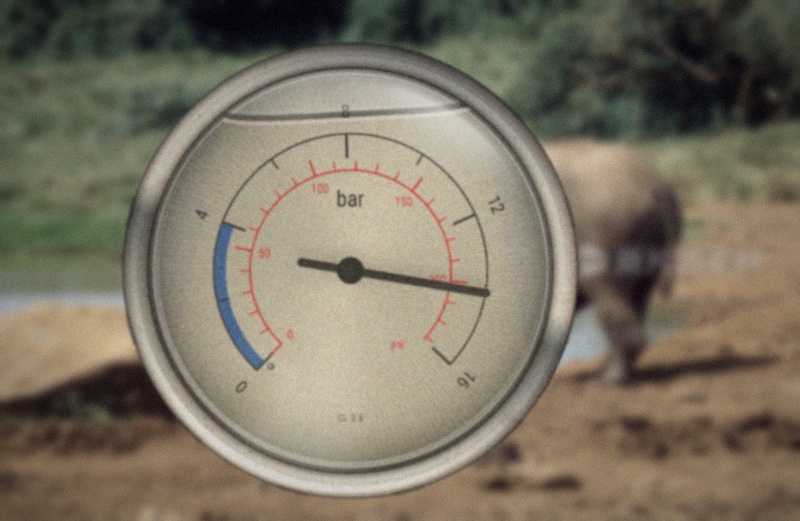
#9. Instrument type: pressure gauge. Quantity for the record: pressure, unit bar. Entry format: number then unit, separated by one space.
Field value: 14 bar
